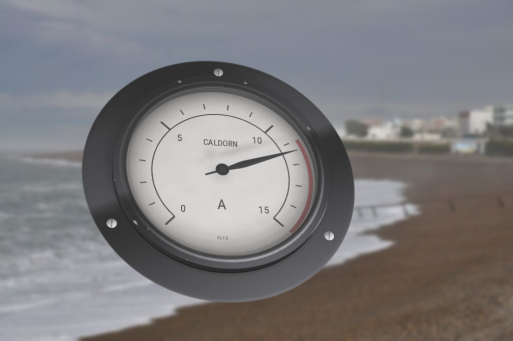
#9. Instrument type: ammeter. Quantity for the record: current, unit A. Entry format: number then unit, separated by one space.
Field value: 11.5 A
